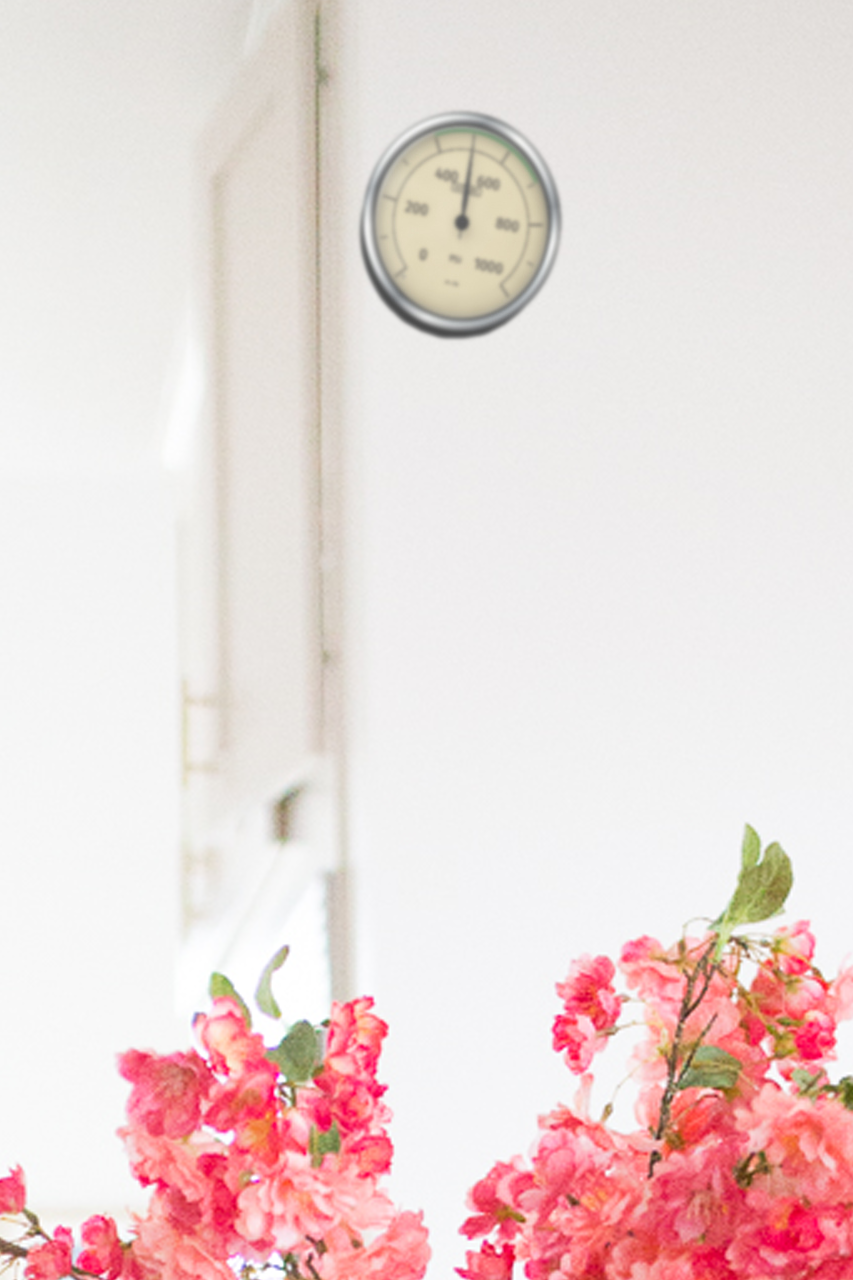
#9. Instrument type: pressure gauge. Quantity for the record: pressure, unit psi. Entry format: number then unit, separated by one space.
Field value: 500 psi
